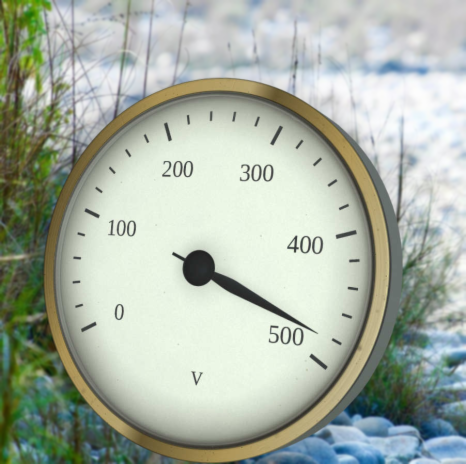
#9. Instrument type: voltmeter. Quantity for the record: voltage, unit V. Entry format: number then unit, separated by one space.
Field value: 480 V
